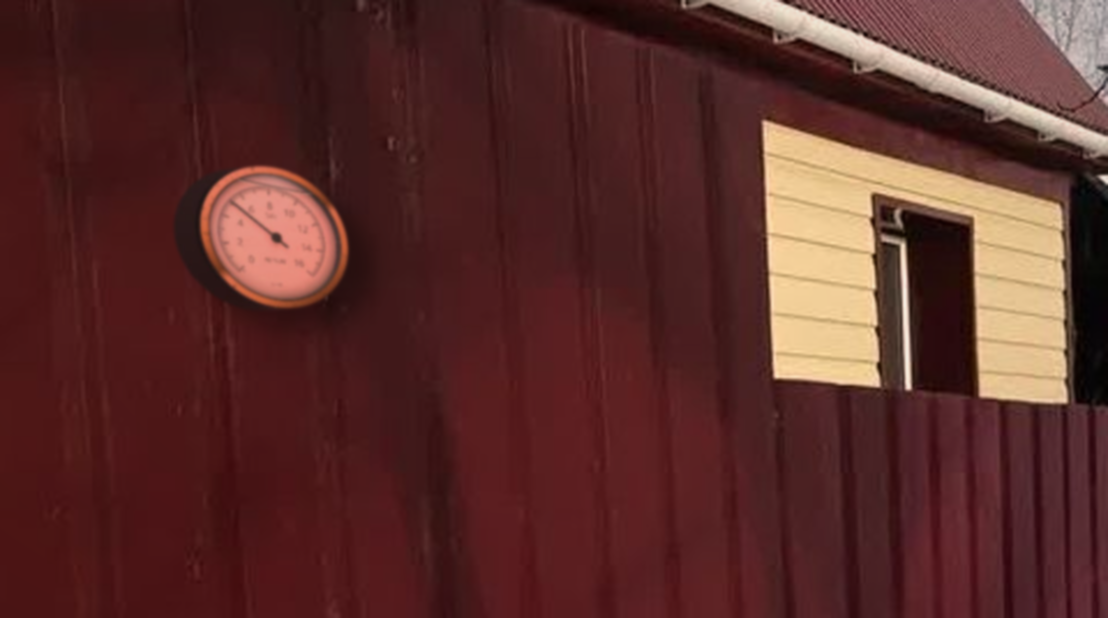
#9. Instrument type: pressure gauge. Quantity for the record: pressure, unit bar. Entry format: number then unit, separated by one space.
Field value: 5 bar
